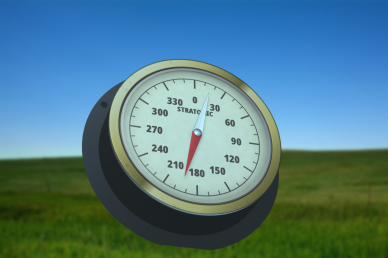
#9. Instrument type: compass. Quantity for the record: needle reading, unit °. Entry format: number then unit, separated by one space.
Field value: 195 °
